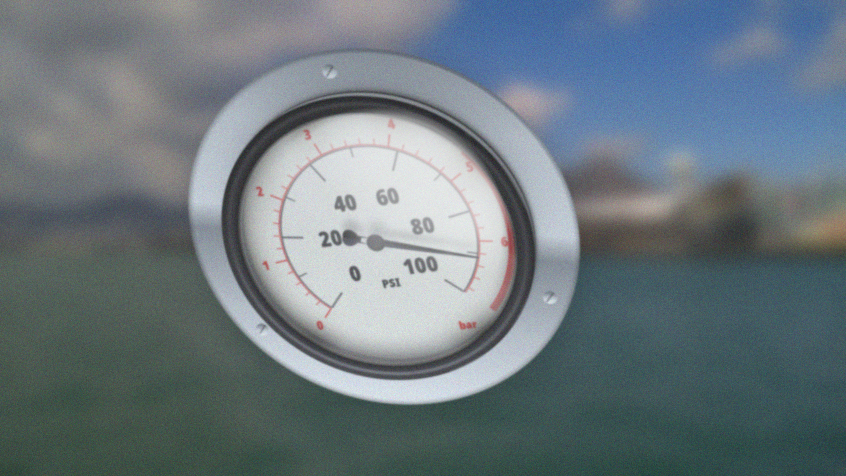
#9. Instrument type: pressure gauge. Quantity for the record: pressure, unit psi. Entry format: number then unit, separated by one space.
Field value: 90 psi
